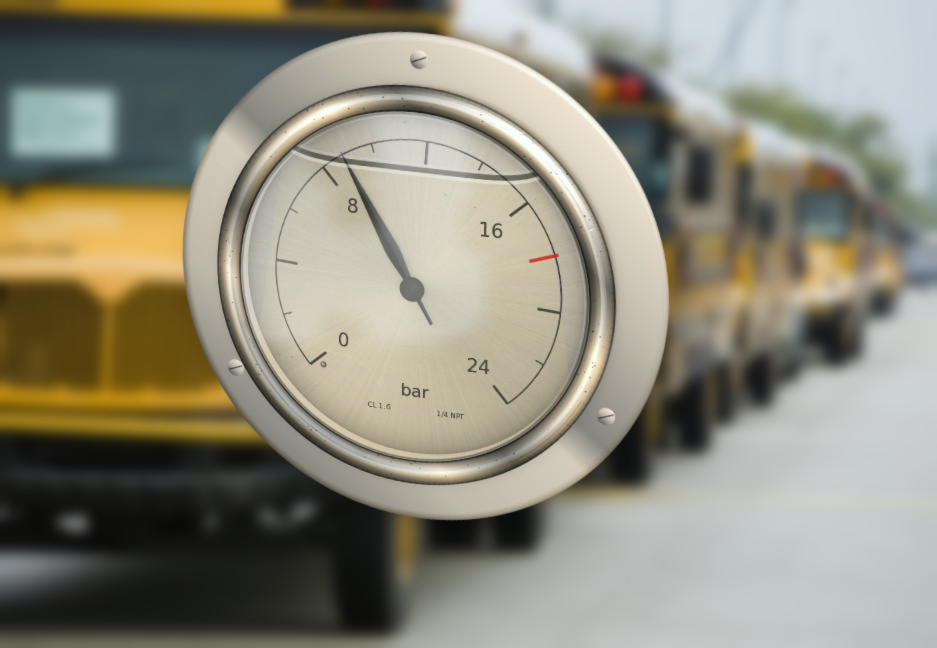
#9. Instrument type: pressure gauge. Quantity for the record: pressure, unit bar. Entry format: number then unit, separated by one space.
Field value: 9 bar
